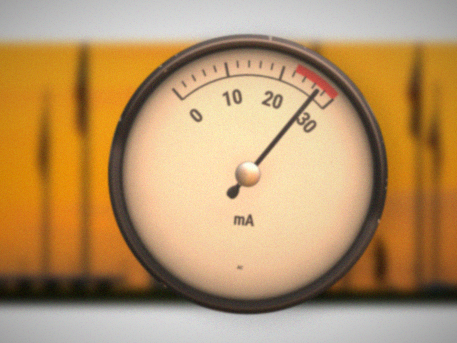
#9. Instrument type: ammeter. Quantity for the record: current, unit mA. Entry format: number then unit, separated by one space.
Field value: 27 mA
